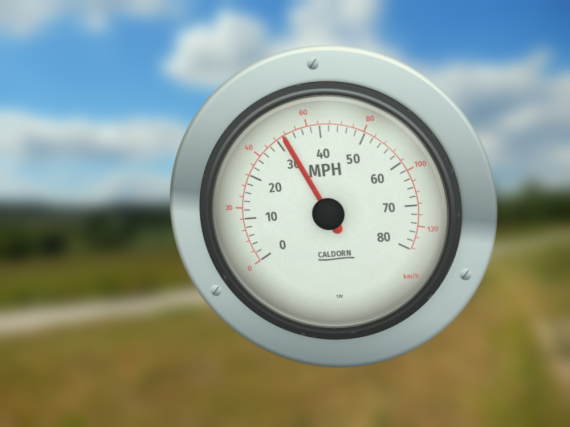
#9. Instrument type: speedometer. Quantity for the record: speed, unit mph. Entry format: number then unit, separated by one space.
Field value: 32 mph
